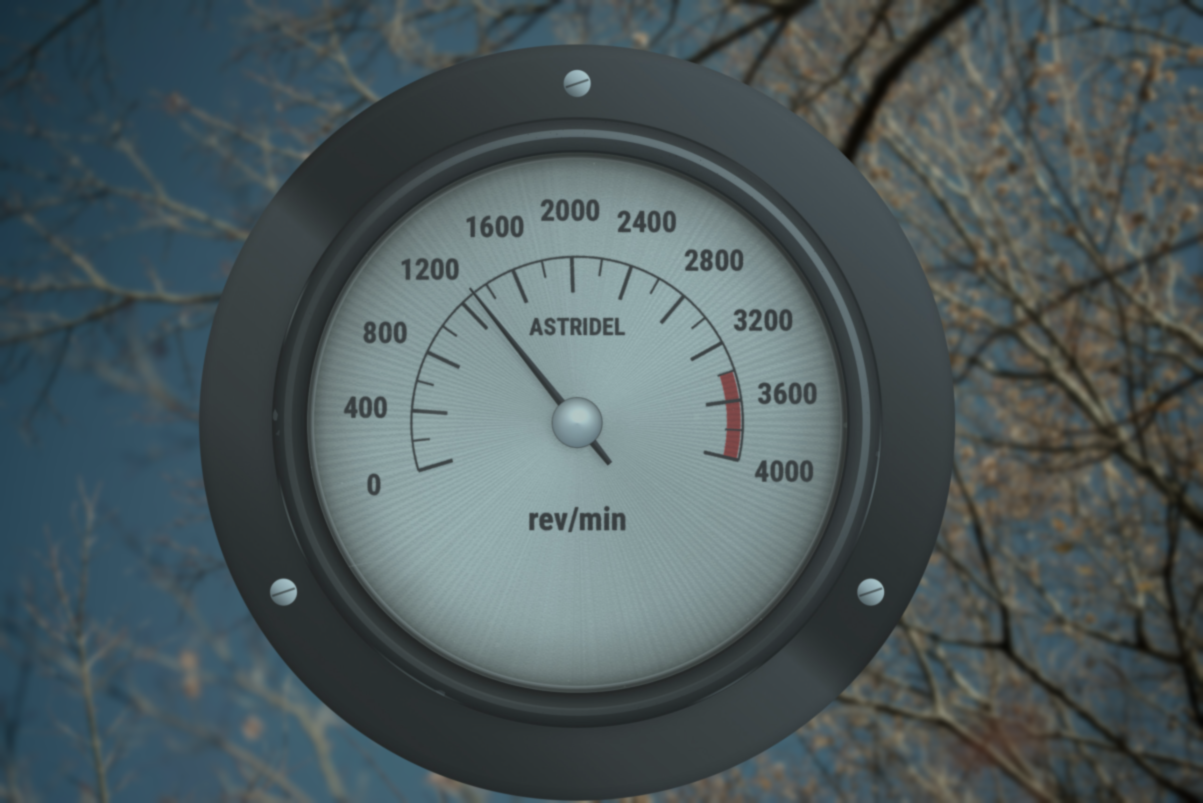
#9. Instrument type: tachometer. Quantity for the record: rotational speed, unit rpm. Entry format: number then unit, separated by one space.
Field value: 1300 rpm
